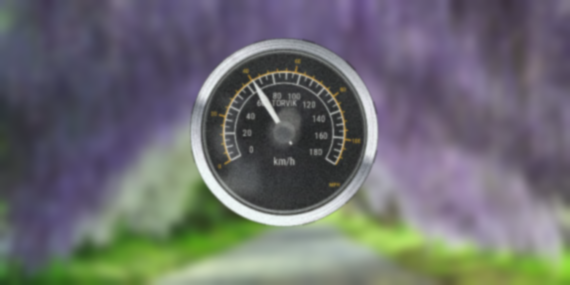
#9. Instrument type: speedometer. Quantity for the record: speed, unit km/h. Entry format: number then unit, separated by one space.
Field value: 65 km/h
